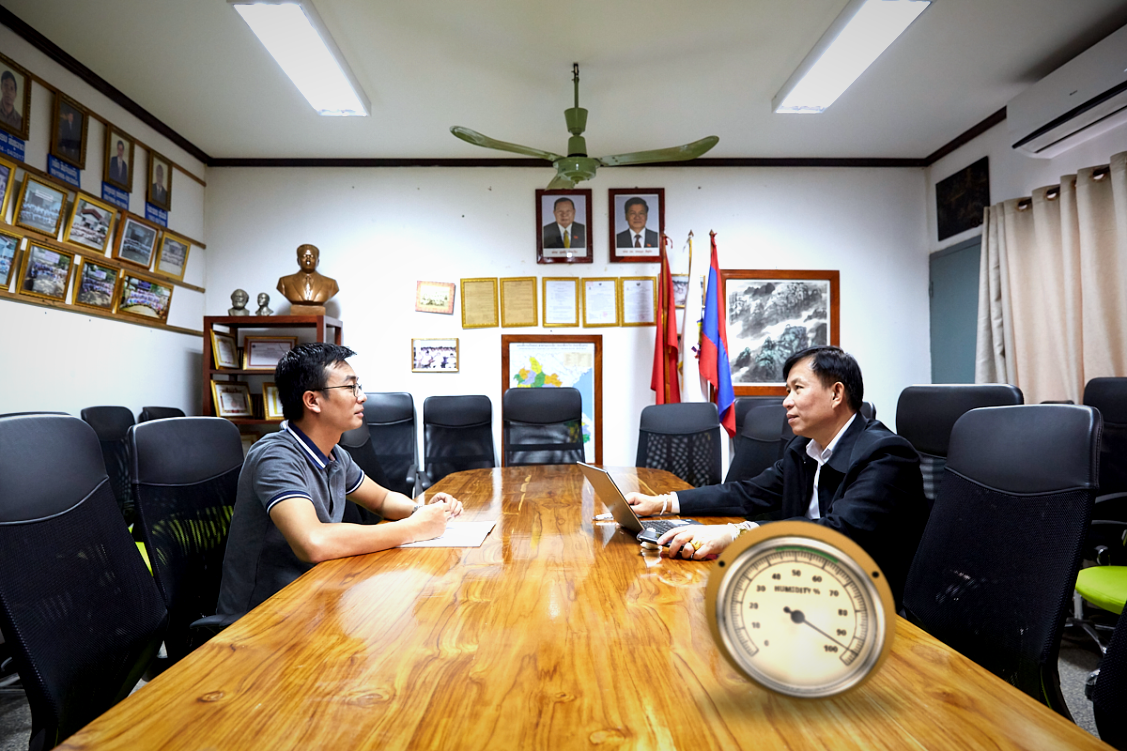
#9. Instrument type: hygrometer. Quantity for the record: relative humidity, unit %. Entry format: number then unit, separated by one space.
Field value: 95 %
